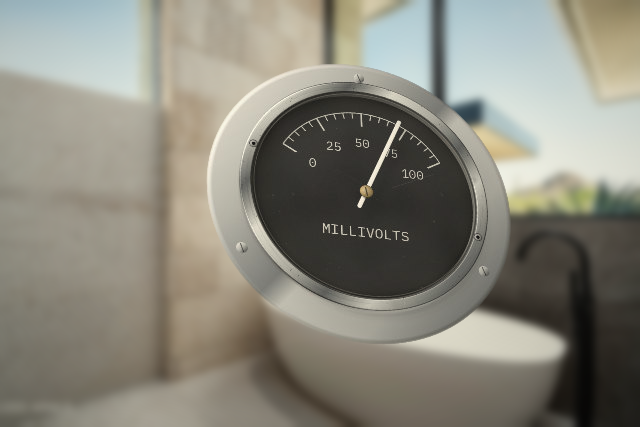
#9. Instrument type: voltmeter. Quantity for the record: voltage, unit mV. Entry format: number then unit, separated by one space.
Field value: 70 mV
